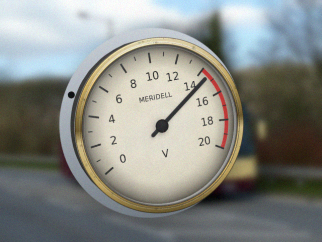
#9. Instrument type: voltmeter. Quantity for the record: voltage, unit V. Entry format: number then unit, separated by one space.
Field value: 14.5 V
